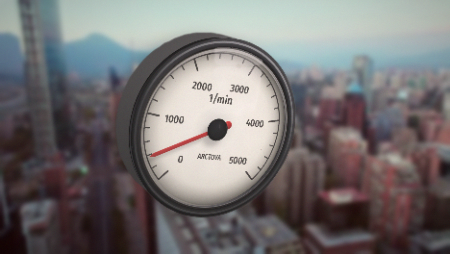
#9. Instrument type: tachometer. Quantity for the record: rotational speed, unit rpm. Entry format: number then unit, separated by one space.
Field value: 400 rpm
